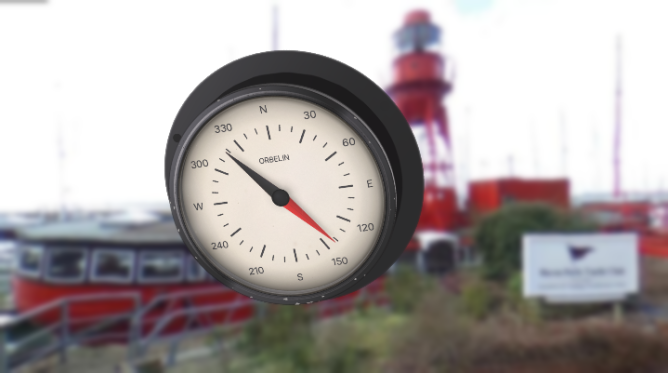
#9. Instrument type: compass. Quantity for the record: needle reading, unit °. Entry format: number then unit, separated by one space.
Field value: 140 °
